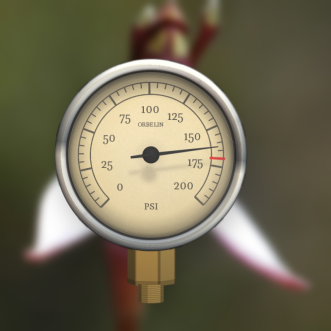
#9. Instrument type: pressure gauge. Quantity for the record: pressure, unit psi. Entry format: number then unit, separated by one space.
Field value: 162.5 psi
